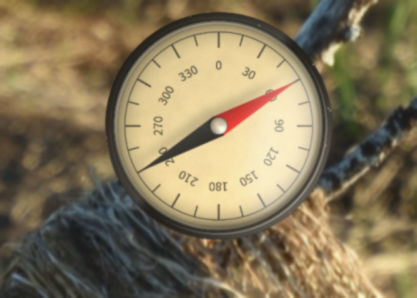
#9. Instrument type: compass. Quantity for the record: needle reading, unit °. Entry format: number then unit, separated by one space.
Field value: 60 °
